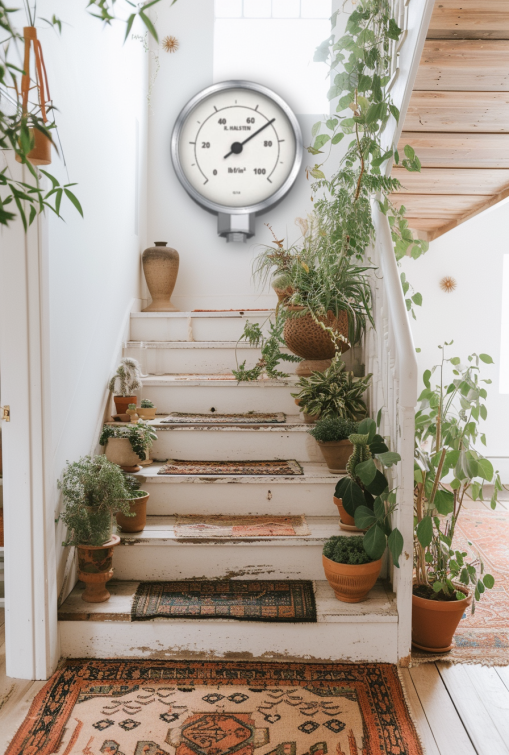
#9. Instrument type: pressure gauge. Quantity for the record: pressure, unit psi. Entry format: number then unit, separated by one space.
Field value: 70 psi
